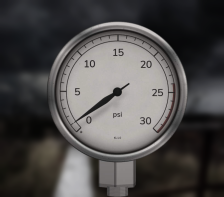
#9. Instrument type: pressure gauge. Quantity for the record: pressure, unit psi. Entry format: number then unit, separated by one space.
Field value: 1 psi
